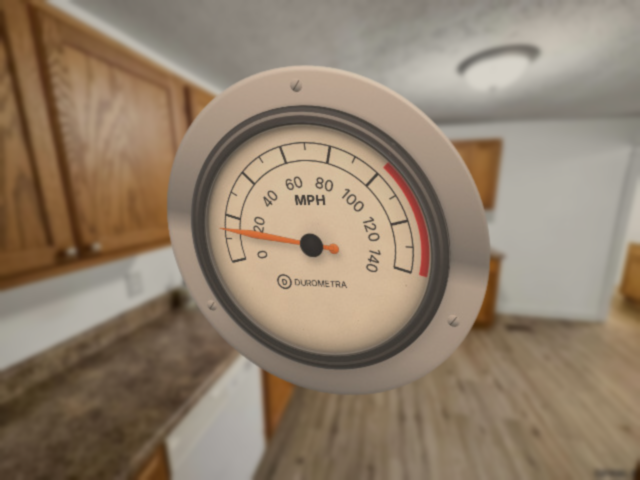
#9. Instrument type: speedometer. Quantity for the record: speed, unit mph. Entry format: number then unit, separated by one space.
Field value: 15 mph
